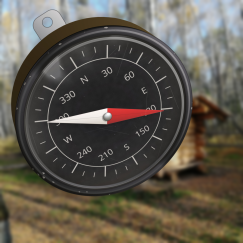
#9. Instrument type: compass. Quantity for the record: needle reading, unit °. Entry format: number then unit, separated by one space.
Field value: 120 °
